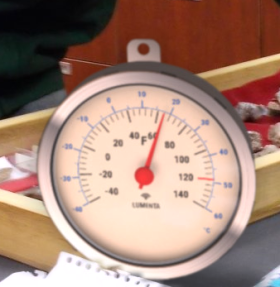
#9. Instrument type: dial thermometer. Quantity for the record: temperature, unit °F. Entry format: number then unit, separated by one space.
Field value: 64 °F
